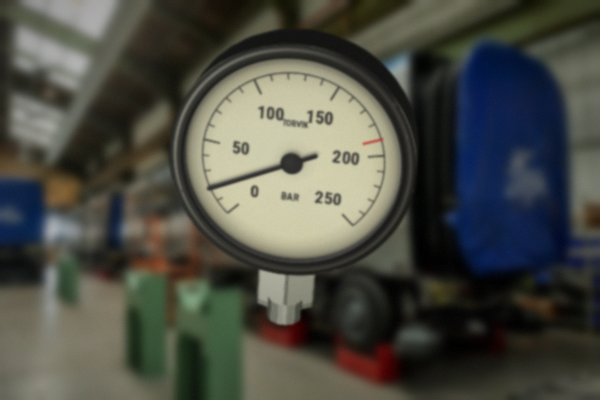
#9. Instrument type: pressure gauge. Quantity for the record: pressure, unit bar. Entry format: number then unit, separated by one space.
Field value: 20 bar
